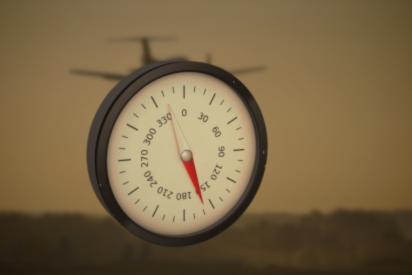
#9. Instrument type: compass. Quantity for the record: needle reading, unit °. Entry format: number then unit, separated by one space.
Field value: 160 °
